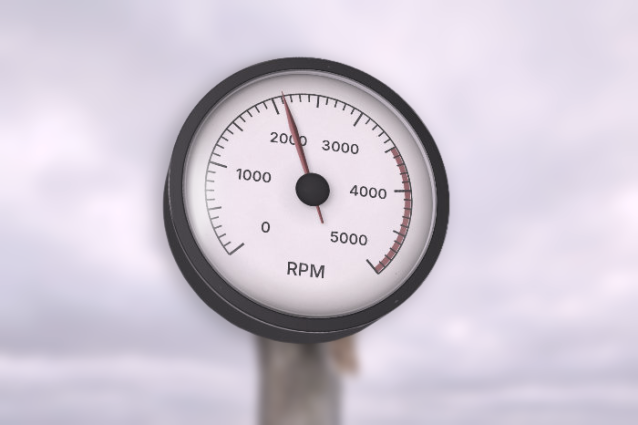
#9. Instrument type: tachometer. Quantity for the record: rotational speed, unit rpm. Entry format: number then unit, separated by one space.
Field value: 2100 rpm
